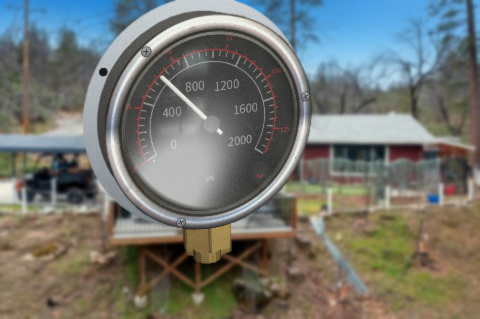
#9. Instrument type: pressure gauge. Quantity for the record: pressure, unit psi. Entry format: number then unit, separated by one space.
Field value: 600 psi
